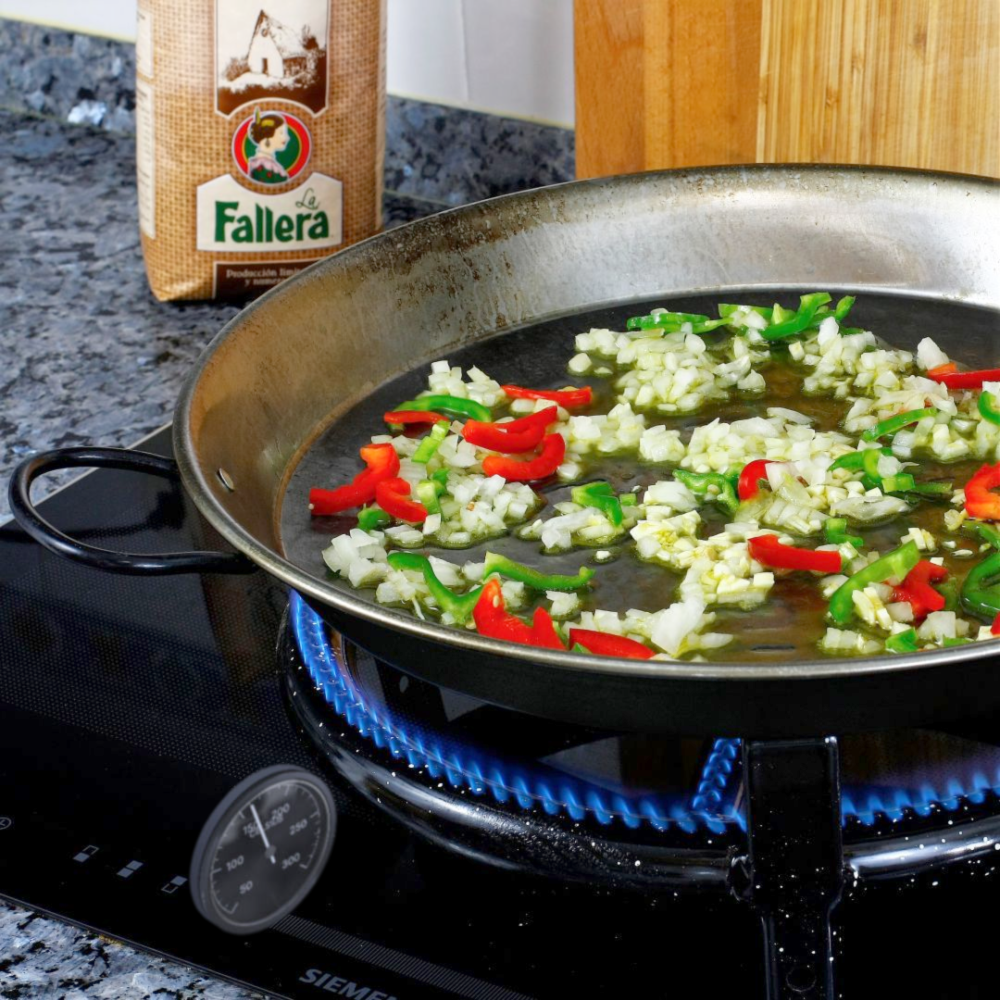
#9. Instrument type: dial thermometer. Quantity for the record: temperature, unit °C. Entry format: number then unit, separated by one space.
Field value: 160 °C
